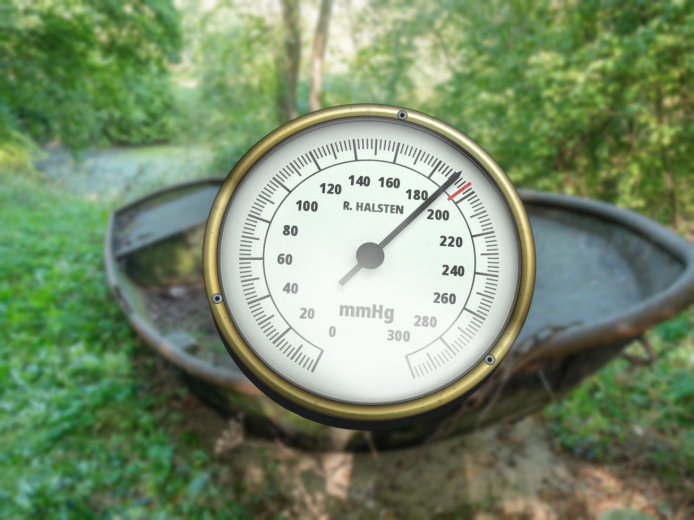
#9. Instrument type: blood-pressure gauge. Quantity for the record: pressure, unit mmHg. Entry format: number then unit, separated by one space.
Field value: 190 mmHg
